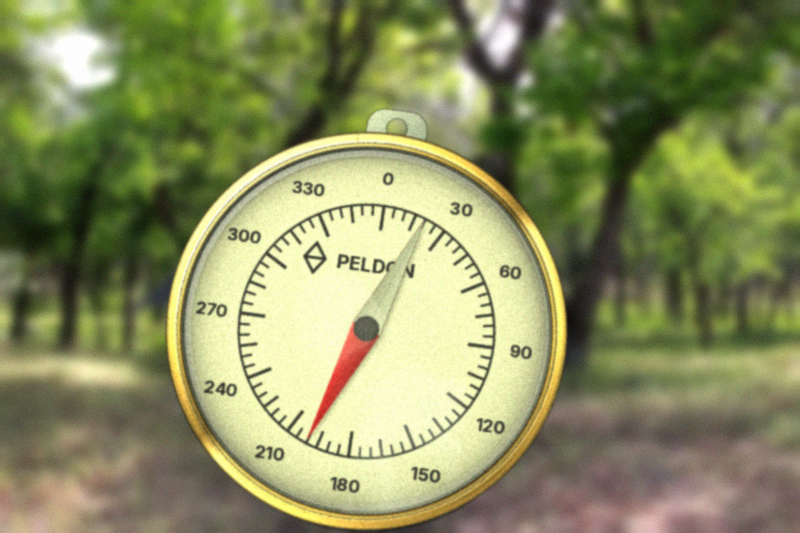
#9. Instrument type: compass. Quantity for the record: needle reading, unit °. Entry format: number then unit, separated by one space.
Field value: 200 °
